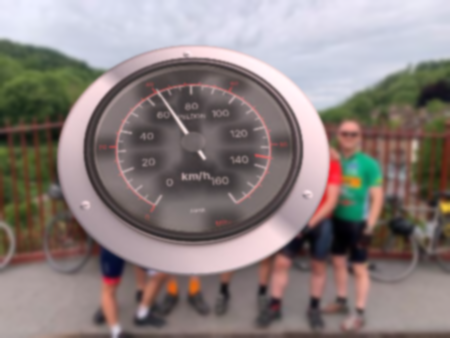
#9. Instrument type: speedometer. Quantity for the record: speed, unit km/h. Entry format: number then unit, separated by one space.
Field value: 65 km/h
